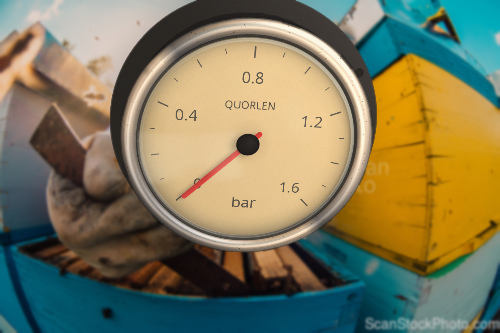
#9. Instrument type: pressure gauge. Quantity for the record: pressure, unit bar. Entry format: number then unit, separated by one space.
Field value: 0 bar
